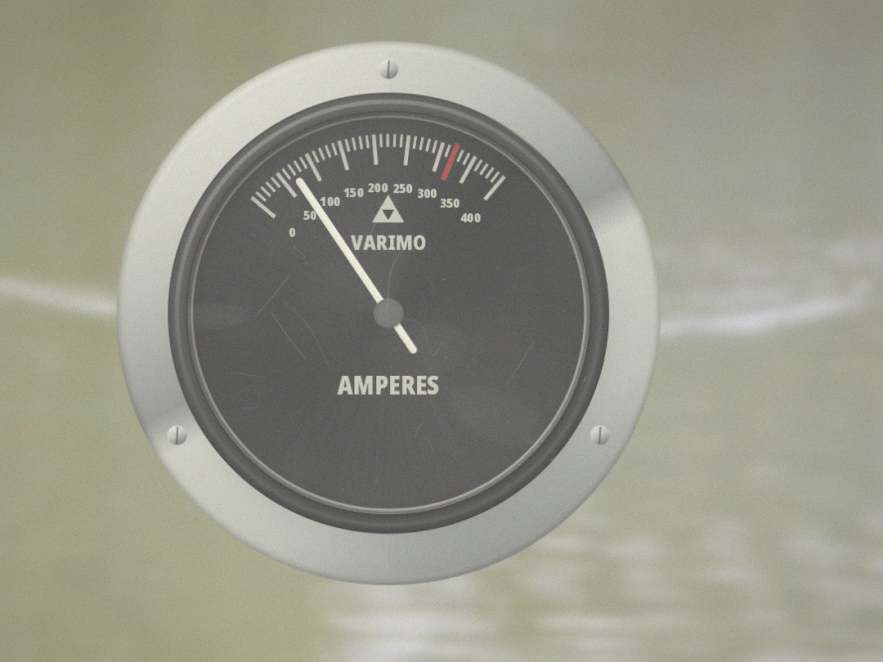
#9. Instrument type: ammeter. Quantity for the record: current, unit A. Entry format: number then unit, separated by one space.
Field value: 70 A
